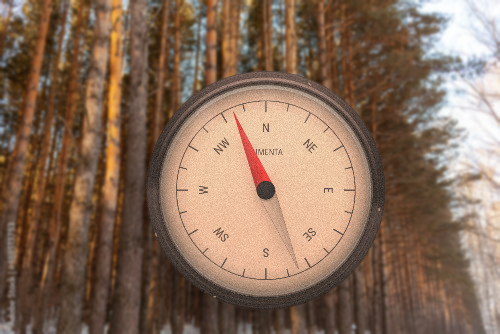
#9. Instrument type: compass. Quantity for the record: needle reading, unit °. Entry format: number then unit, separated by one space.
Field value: 337.5 °
